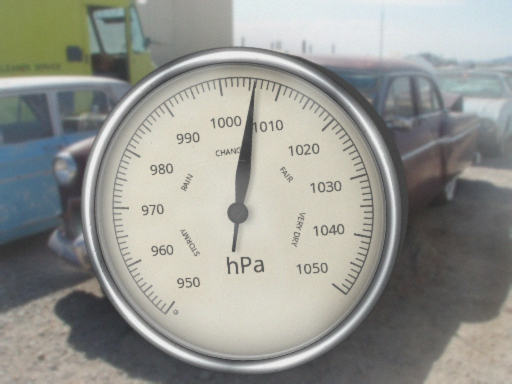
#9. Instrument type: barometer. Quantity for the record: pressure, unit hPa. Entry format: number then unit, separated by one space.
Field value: 1006 hPa
